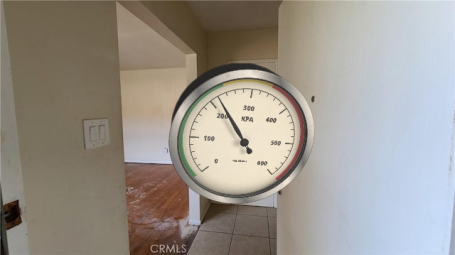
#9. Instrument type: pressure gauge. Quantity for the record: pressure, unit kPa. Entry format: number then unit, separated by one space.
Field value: 220 kPa
